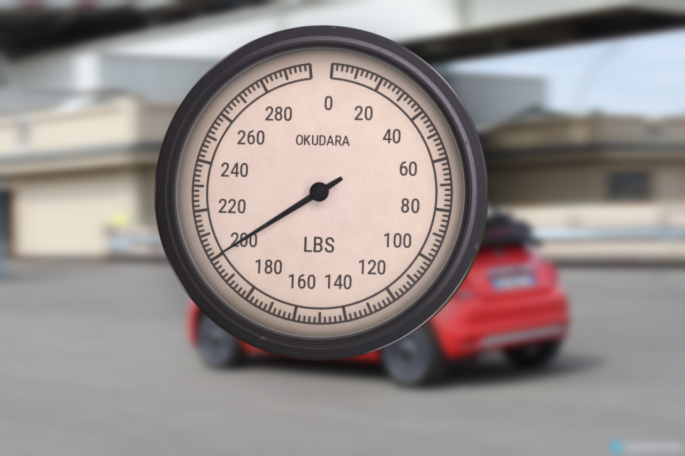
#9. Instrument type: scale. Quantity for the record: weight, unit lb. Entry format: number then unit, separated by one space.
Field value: 200 lb
